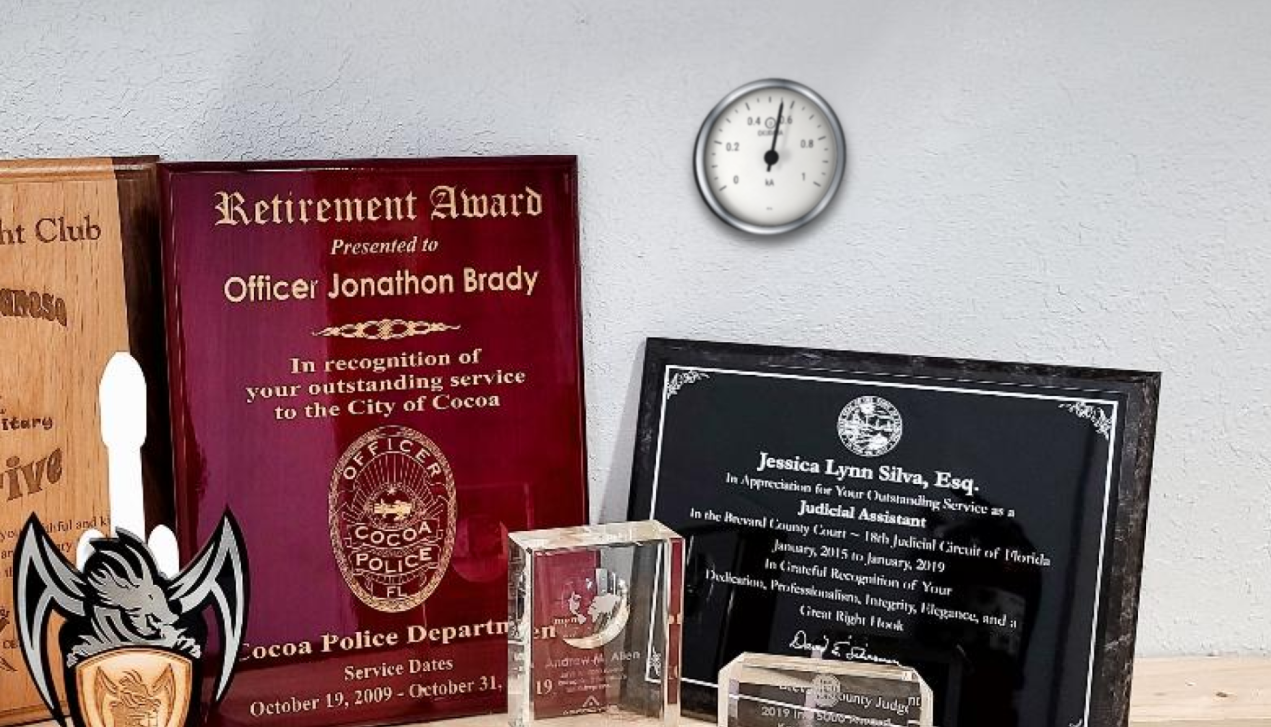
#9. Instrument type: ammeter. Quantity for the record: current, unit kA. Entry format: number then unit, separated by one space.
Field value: 0.55 kA
